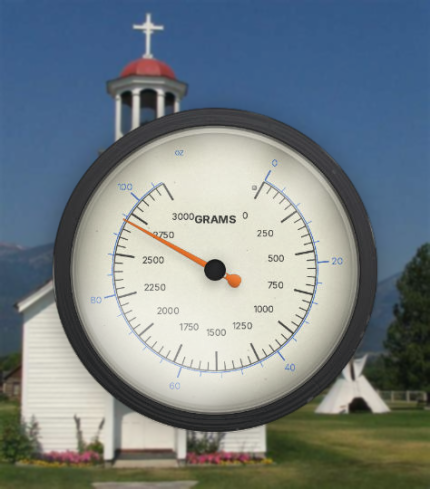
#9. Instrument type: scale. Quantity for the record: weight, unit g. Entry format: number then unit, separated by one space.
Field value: 2700 g
